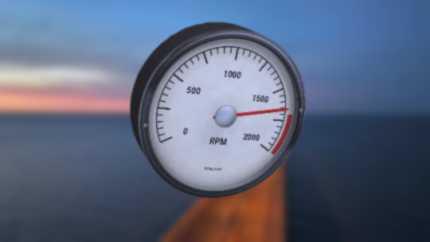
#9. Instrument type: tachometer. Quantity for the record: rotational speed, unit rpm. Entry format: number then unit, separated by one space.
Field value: 1650 rpm
